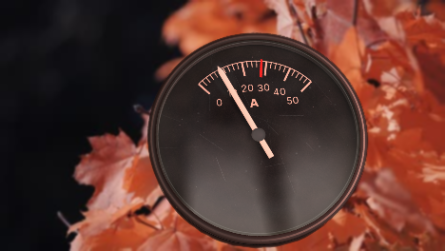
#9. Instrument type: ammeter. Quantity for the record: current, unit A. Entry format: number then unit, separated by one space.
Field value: 10 A
